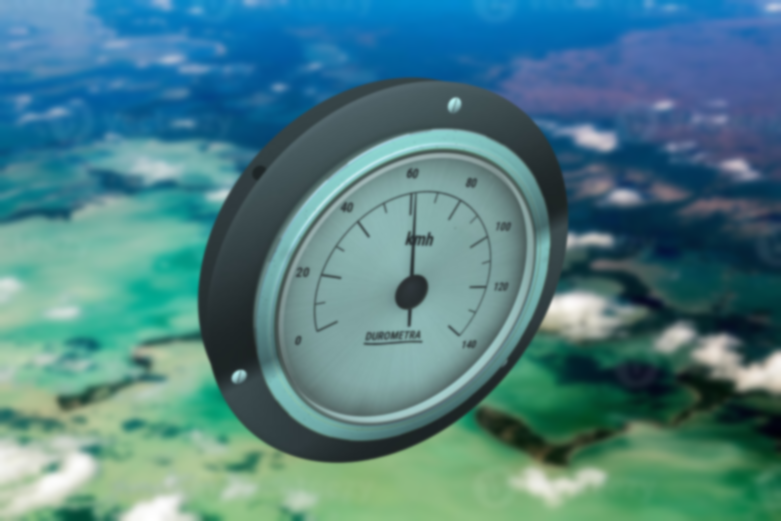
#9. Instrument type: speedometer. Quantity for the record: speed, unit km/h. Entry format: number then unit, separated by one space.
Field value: 60 km/h
